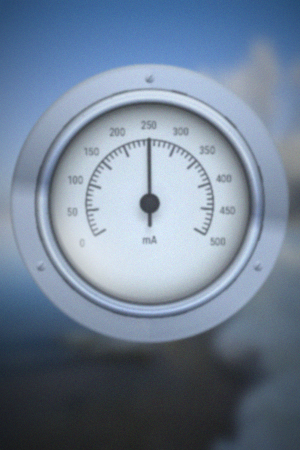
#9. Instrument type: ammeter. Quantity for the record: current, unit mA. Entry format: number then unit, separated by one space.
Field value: 250 mA
